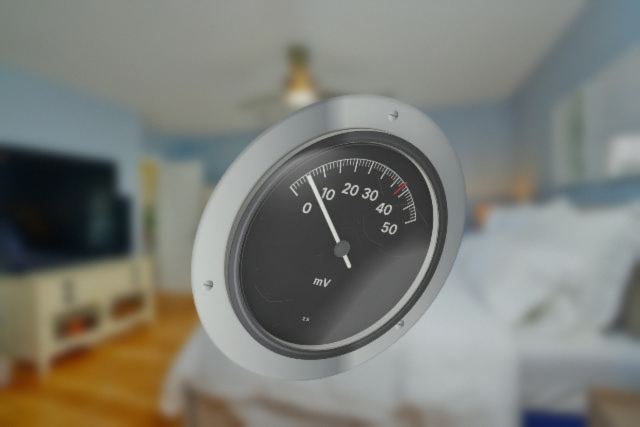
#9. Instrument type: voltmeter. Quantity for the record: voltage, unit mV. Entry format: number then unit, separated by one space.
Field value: 5 mV
